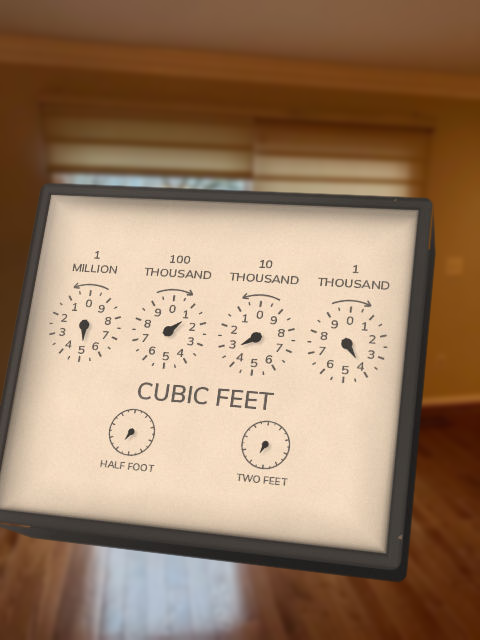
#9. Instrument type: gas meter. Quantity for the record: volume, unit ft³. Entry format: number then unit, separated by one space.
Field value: 513400 ft³
